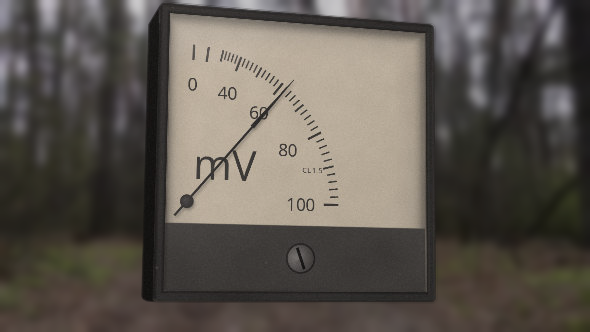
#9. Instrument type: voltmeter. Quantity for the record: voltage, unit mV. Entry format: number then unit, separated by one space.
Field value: 62 mV
